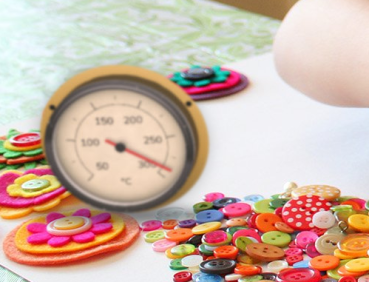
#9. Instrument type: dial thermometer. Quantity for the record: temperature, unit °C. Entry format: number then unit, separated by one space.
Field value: 287.5 °C
